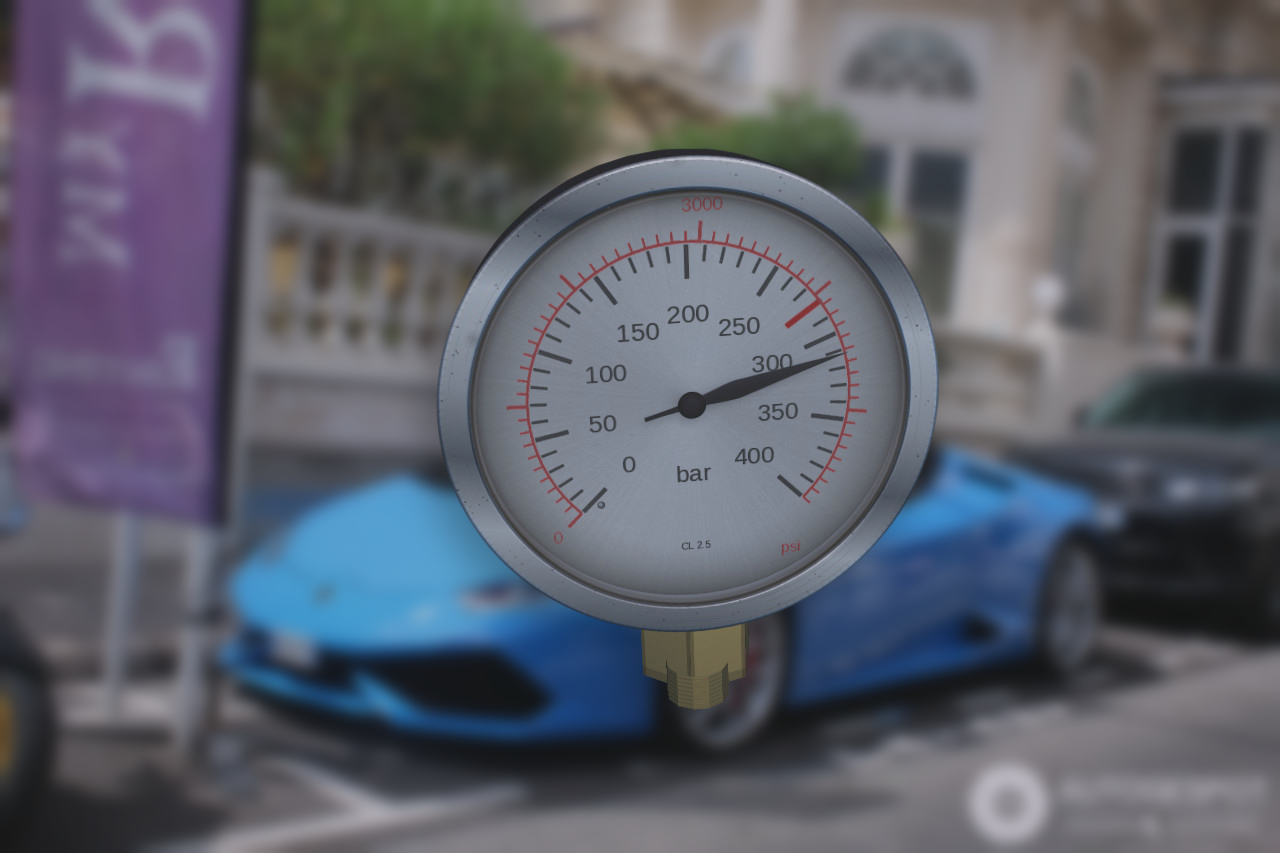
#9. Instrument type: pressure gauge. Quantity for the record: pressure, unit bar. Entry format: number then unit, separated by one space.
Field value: 310 bar
